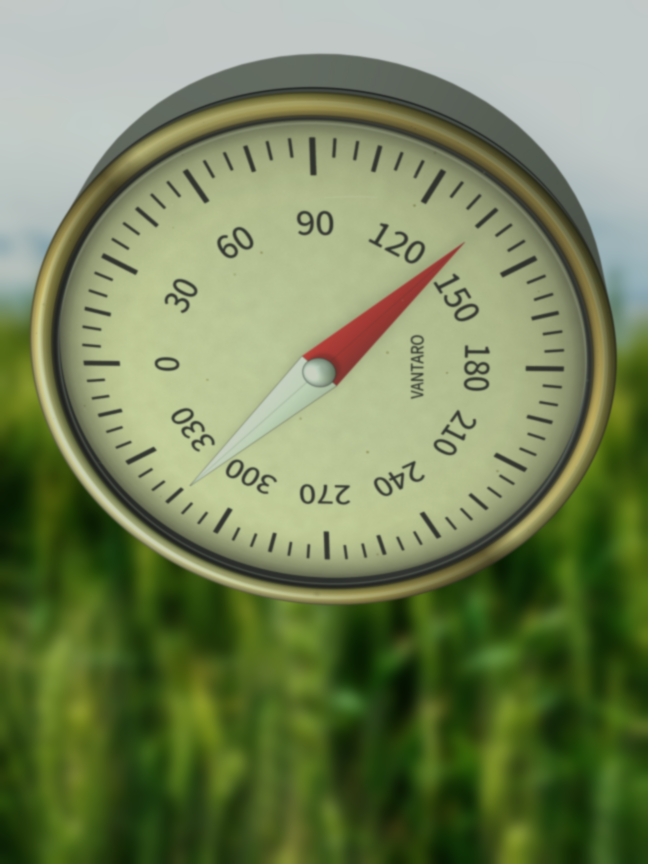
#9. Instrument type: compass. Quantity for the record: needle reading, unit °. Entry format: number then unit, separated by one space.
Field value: 135 °
